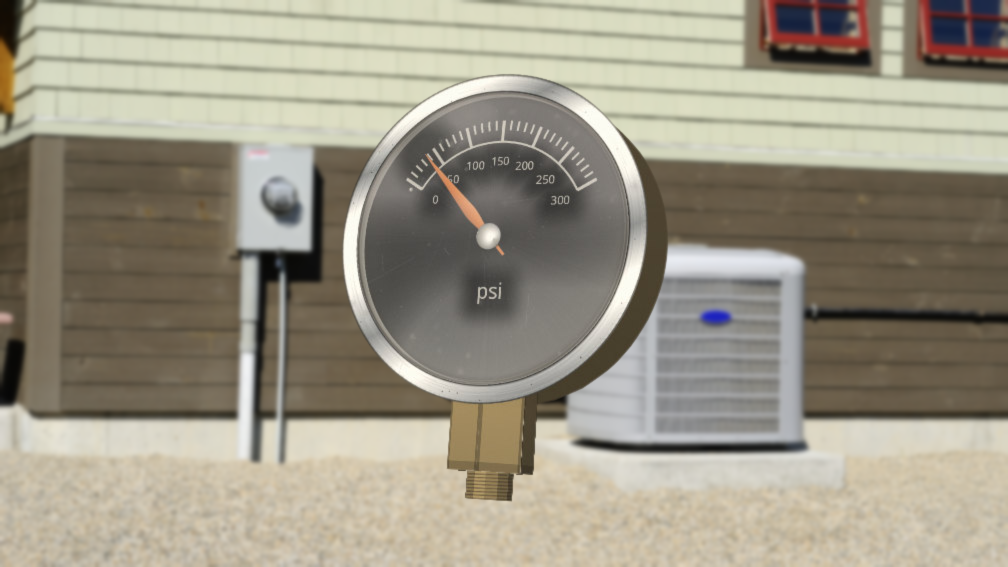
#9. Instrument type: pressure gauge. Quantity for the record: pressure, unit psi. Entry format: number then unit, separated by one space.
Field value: 40 psi
